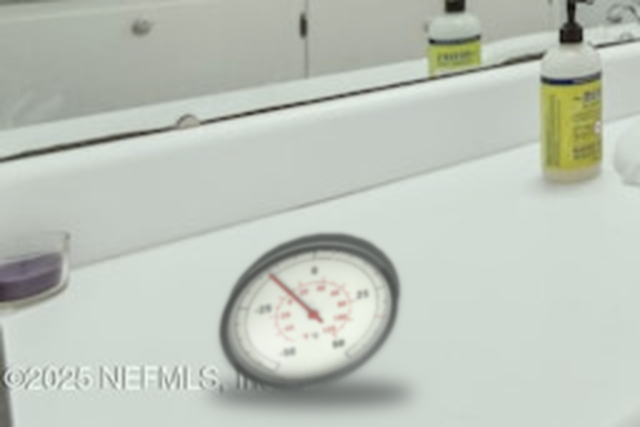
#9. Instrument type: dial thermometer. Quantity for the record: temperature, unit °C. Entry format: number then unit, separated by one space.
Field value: -12.5 °C
